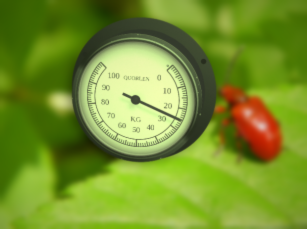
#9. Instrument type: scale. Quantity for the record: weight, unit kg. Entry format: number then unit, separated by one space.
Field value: 25 kg
